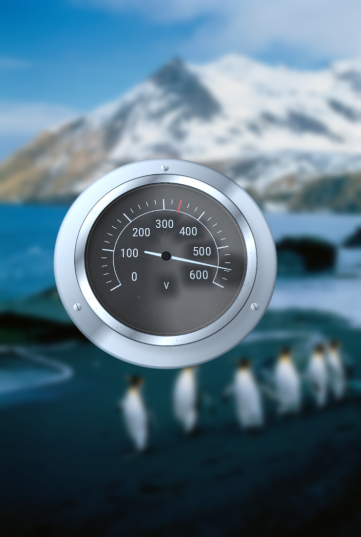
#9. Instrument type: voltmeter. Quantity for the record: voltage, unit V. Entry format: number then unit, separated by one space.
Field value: 560 V
